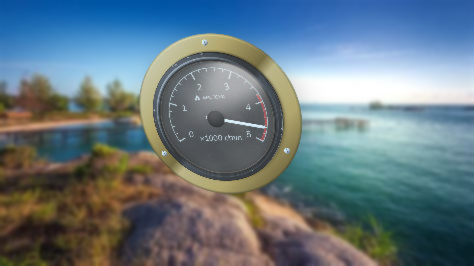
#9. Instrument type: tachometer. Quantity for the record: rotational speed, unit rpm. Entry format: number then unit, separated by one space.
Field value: 4600 rpm
